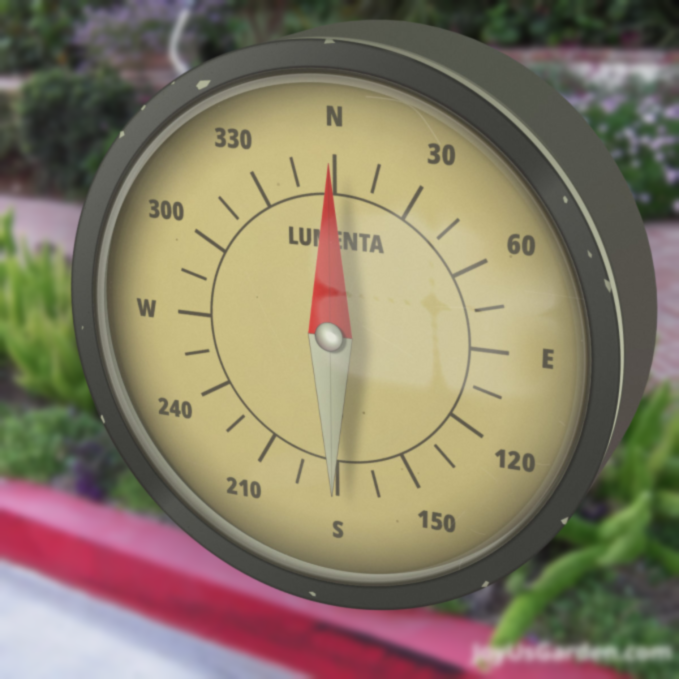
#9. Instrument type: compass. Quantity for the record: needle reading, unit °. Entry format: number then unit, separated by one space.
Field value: 0 °
